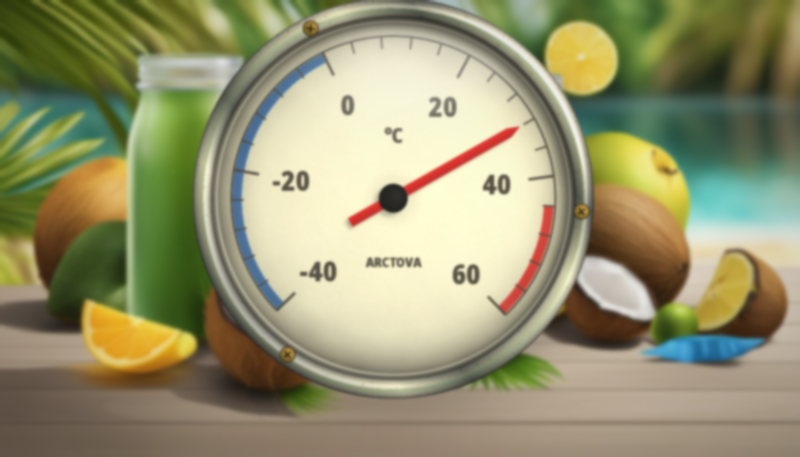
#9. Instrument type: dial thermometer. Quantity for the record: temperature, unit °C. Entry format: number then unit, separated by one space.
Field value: 32 °C
